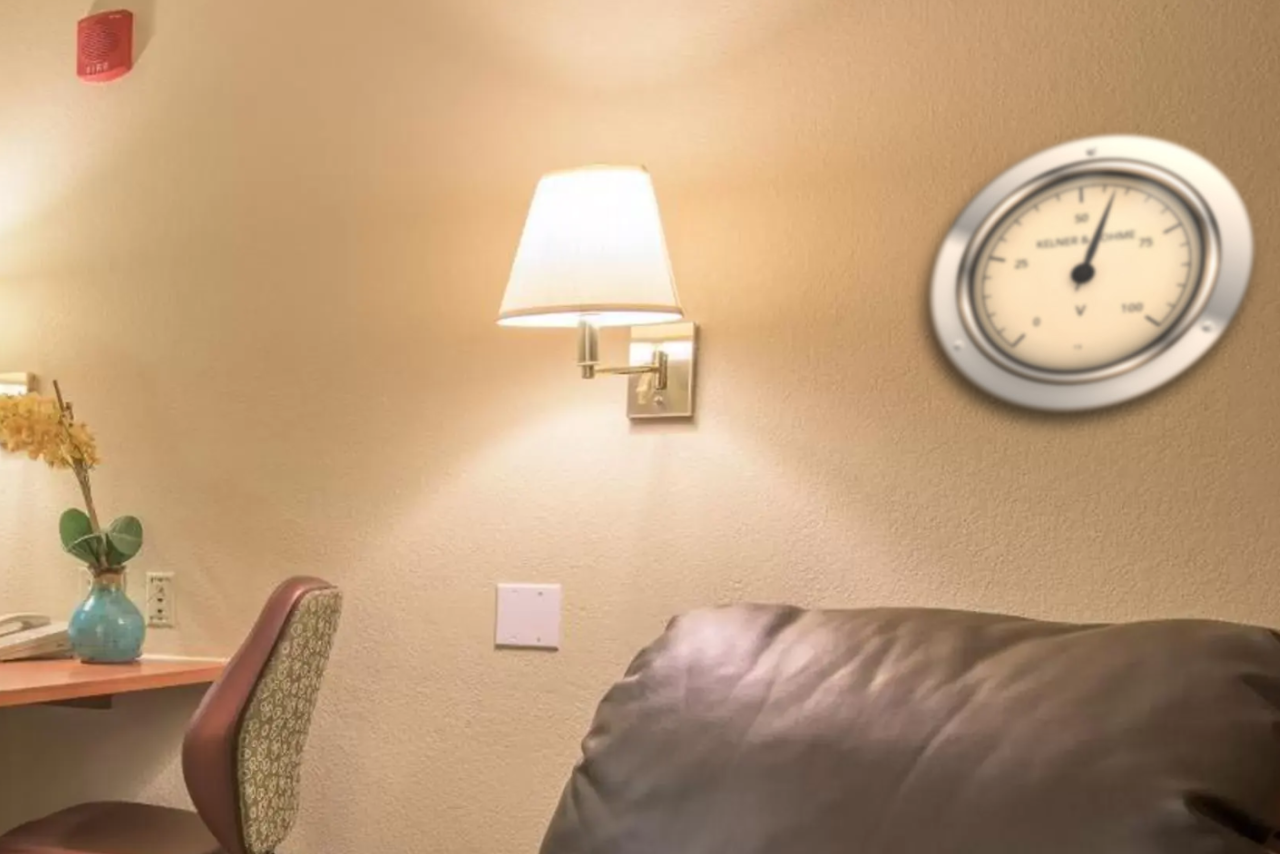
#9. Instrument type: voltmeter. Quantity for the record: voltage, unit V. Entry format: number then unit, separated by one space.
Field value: 57.5 V
